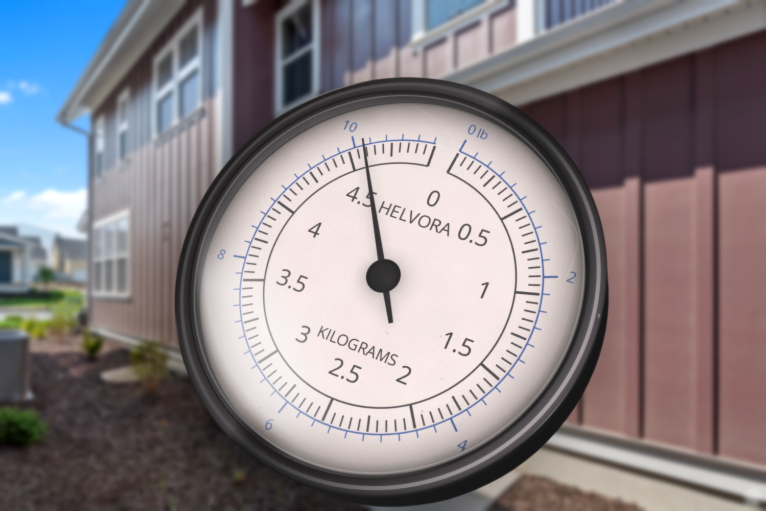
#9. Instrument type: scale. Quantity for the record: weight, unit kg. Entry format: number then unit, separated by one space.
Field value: 4.6 kg
